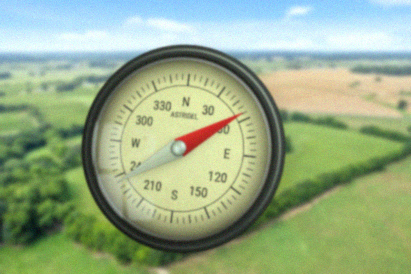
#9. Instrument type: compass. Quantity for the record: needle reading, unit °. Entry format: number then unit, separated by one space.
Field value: 55 °
